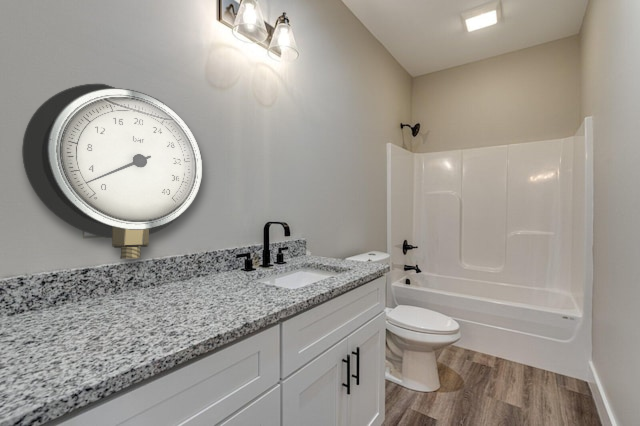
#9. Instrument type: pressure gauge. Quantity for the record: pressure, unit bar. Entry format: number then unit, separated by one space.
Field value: 2 bar
